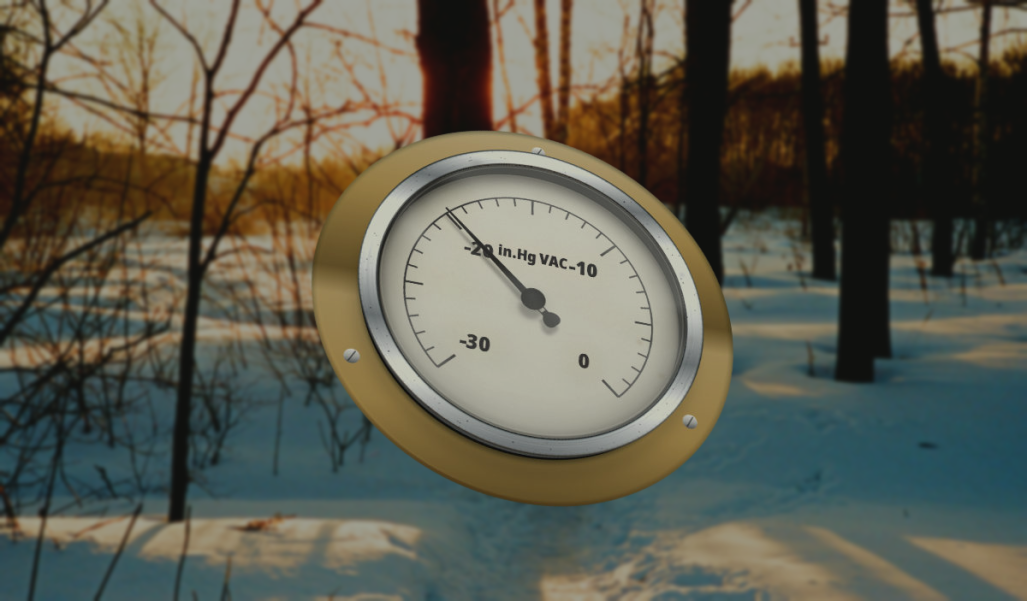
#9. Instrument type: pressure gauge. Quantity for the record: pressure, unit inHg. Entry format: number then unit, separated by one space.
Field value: -20 inHg
